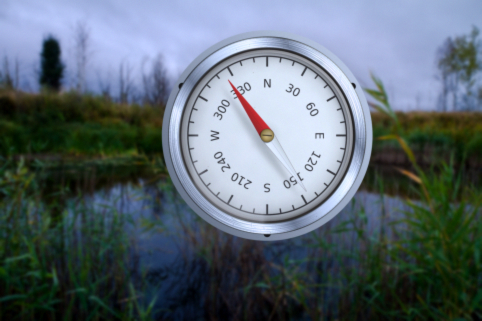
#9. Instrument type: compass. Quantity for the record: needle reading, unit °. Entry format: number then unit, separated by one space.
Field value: 325 °
